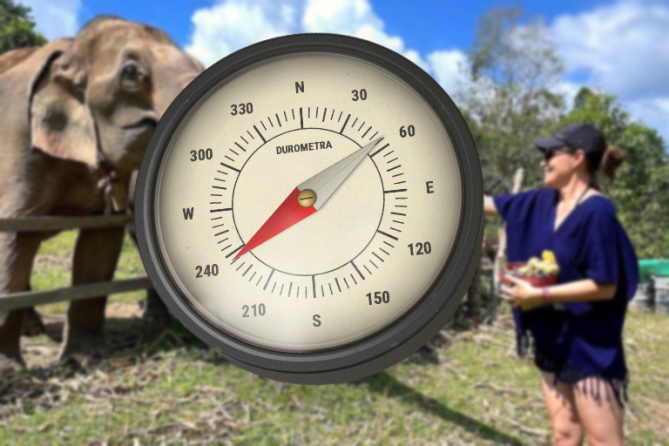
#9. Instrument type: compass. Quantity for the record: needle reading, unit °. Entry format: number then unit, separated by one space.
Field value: 235 °
